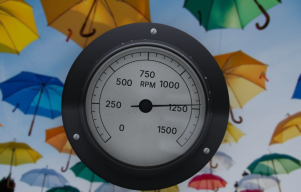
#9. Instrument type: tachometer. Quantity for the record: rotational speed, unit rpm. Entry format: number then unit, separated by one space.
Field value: 1225 rpm
